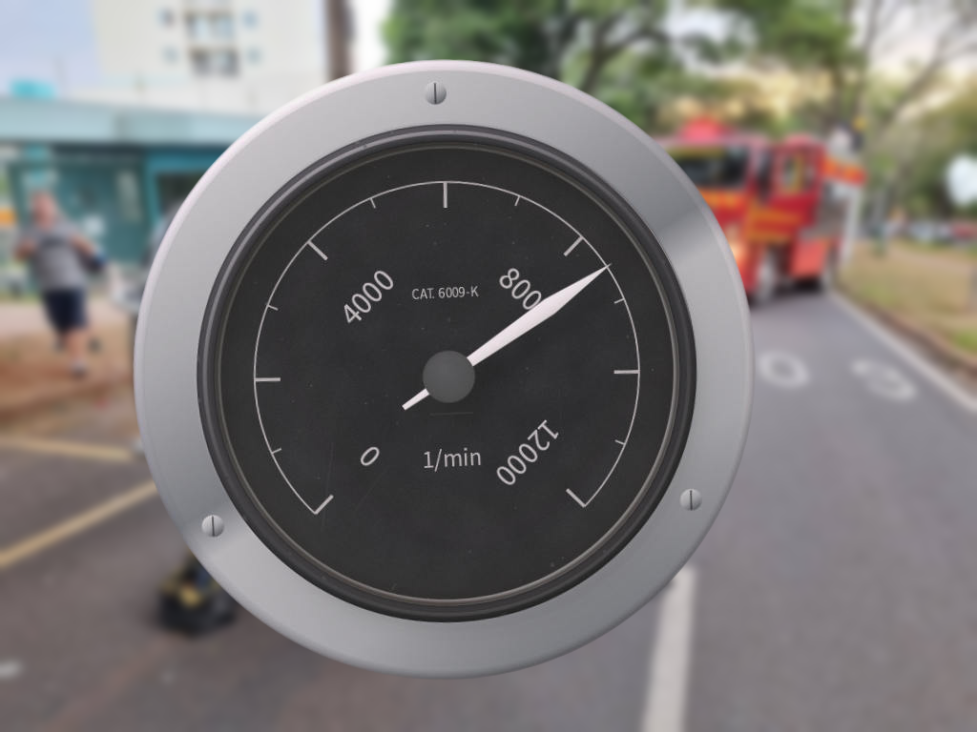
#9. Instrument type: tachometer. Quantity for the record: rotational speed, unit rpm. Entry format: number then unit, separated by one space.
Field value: 8500 rpm
